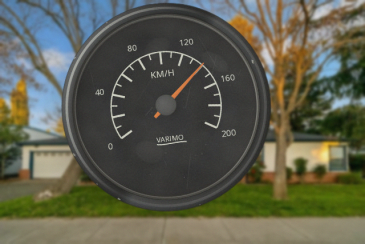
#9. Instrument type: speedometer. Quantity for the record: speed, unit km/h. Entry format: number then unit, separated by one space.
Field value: 140 km/h
